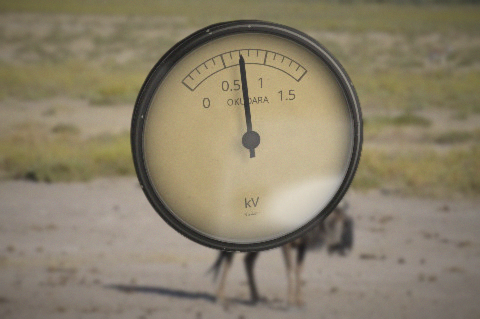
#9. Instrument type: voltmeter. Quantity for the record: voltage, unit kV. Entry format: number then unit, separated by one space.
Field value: 0.7 kV
